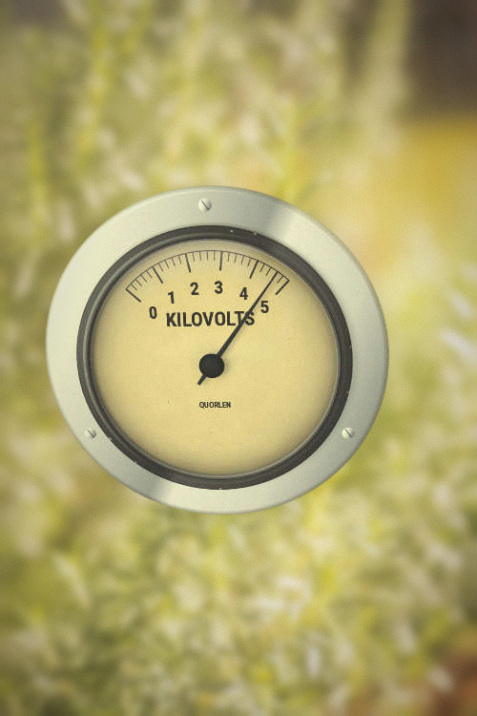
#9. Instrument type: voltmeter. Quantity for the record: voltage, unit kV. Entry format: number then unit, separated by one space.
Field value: 4.6 kV
